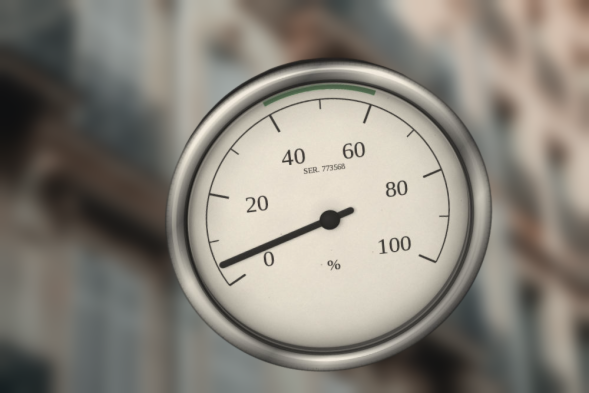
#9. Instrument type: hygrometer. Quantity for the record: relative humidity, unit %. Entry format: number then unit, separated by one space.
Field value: 5 %
